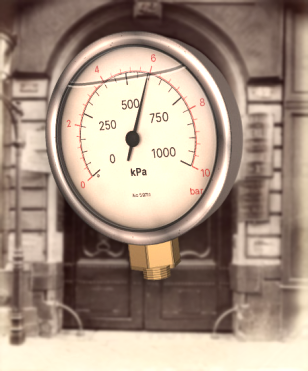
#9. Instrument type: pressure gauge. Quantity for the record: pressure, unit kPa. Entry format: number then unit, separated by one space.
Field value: 600 kPa
